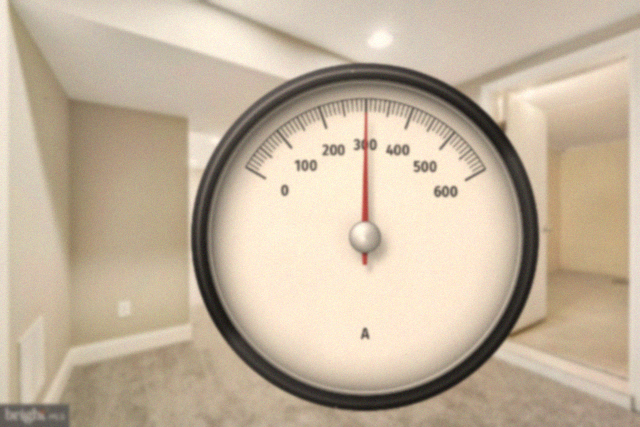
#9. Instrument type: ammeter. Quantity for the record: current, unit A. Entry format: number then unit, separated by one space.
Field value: 300 A
